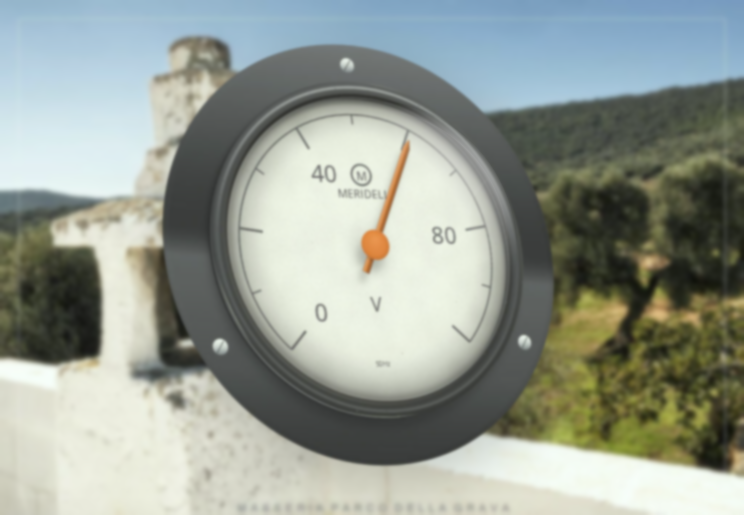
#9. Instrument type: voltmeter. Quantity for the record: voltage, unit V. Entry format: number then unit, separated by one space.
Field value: 60 V
